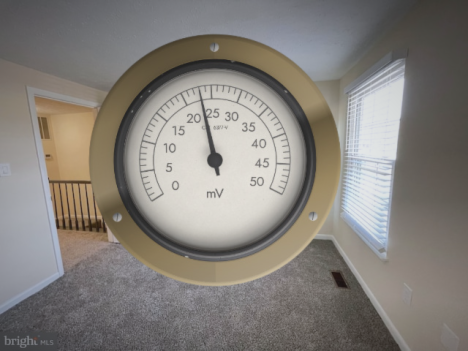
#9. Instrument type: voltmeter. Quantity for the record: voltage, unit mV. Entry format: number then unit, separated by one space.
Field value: 23 mV
